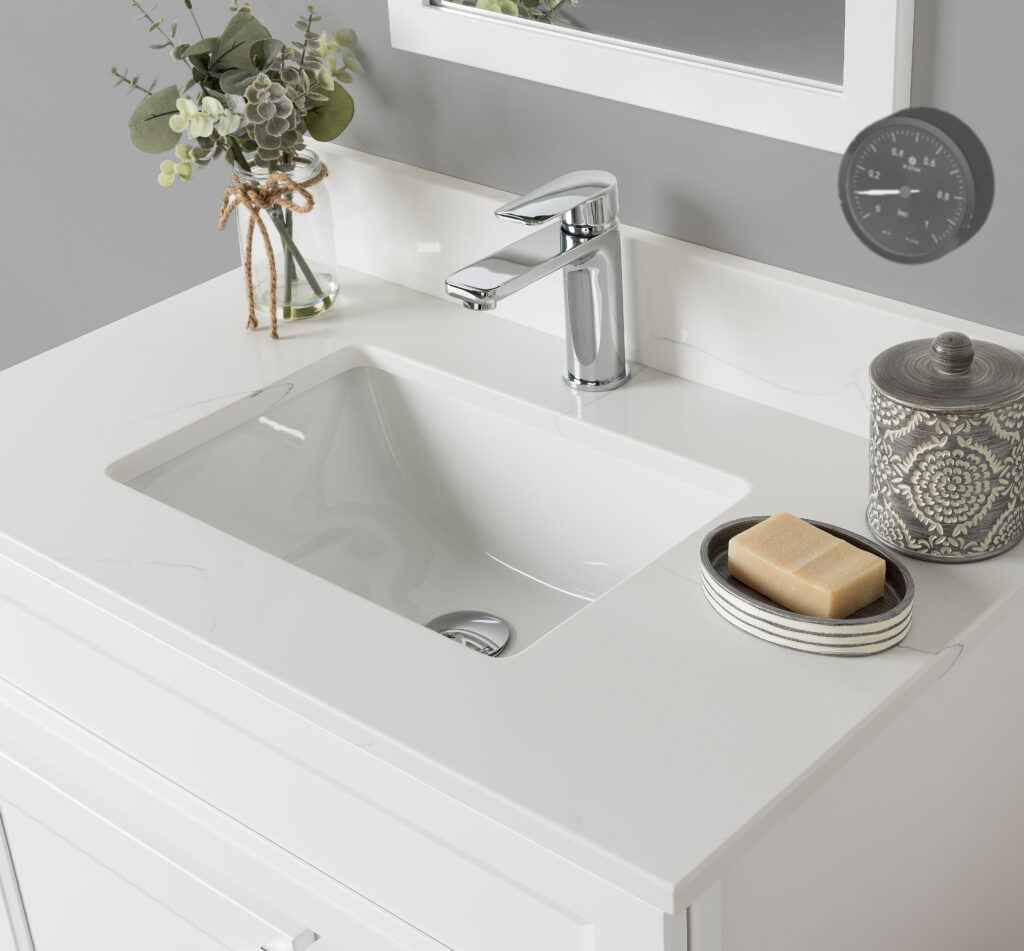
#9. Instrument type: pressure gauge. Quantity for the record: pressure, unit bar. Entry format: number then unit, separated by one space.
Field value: 0.1 bar
